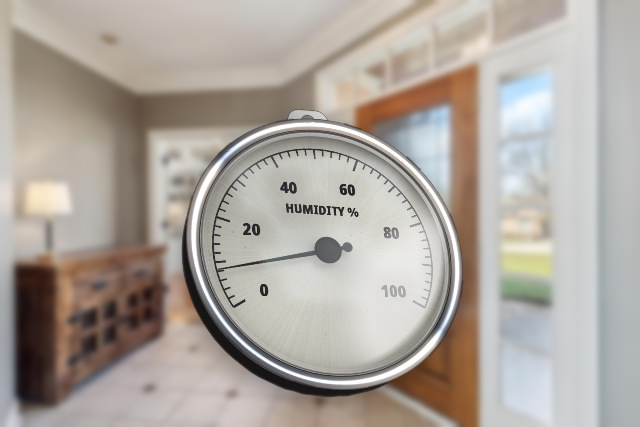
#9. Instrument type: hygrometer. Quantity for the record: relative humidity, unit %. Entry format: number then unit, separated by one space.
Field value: 8 %
